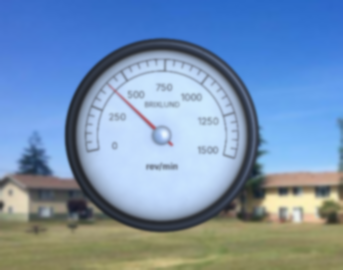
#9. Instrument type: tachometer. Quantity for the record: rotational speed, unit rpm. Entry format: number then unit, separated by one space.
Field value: 400 rpm
